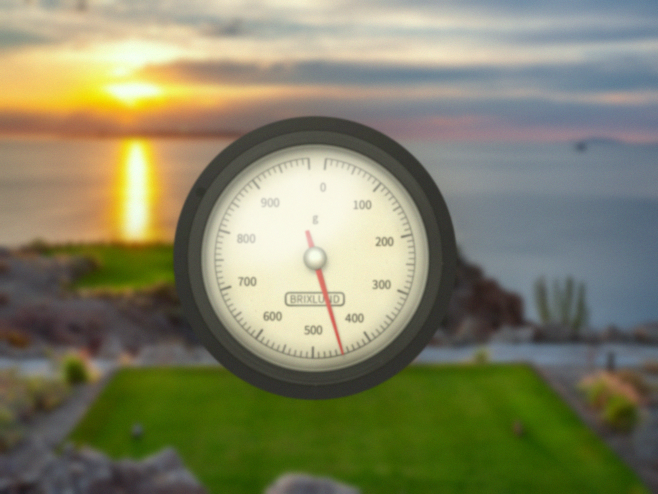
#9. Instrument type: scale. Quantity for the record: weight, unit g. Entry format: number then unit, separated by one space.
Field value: 450 g
